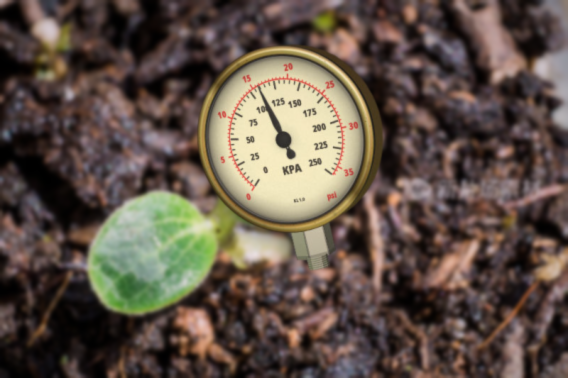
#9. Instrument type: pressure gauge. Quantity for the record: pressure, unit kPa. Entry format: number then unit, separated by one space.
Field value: 110 kPa
